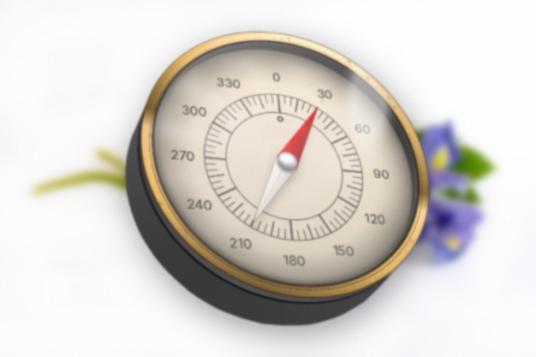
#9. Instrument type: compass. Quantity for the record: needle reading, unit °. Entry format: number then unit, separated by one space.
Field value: 30 °
